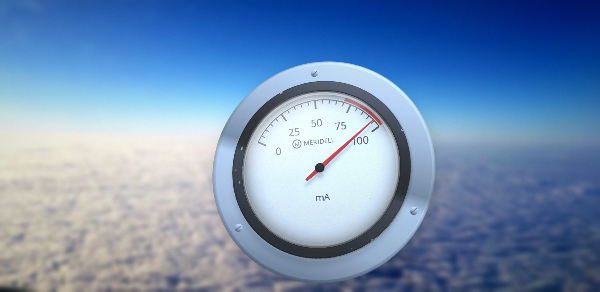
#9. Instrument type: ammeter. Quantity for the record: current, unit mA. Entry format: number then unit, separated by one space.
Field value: 95 mA
